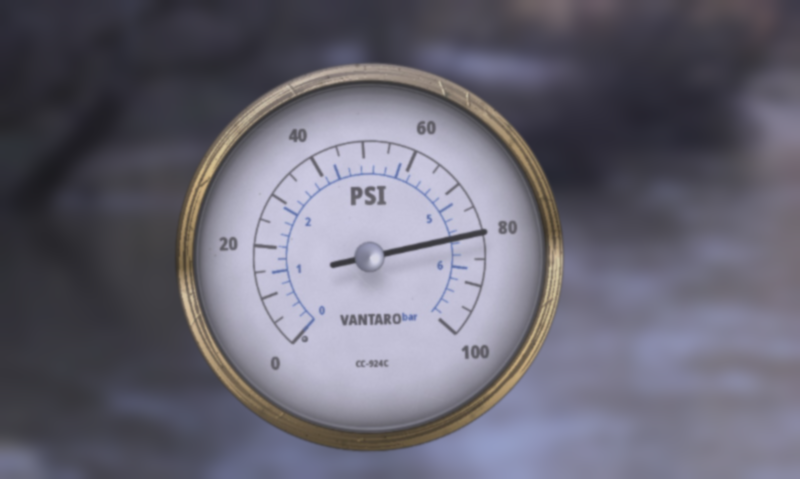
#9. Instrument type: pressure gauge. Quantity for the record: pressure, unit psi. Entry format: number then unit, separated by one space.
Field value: 80 psi
